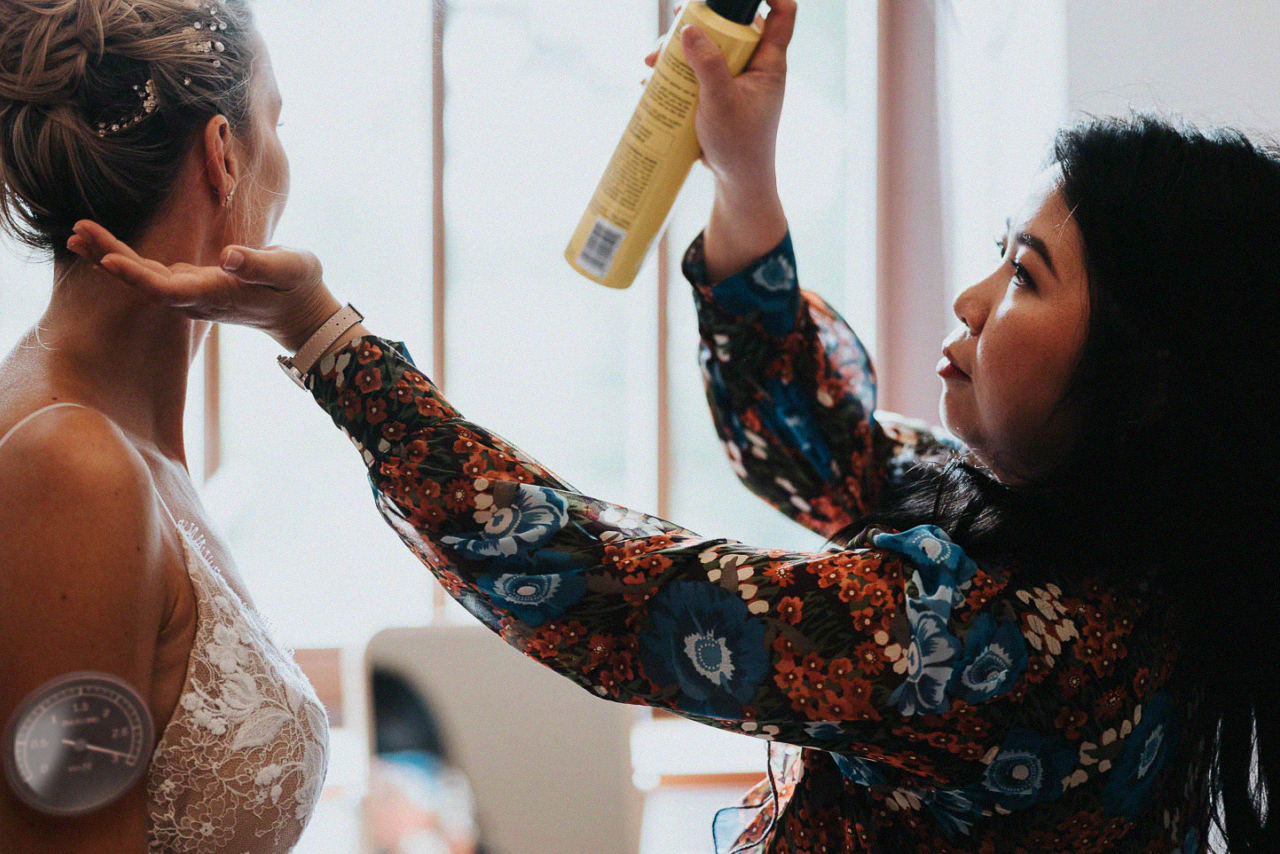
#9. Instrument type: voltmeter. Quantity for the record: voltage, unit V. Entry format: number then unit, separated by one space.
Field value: 2.9 V
